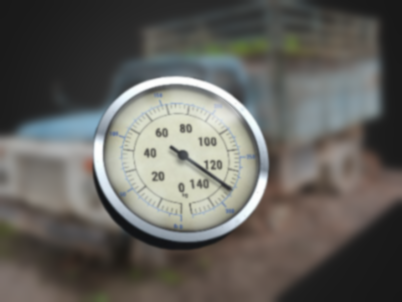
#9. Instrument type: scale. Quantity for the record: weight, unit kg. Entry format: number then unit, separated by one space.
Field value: 130 kg
